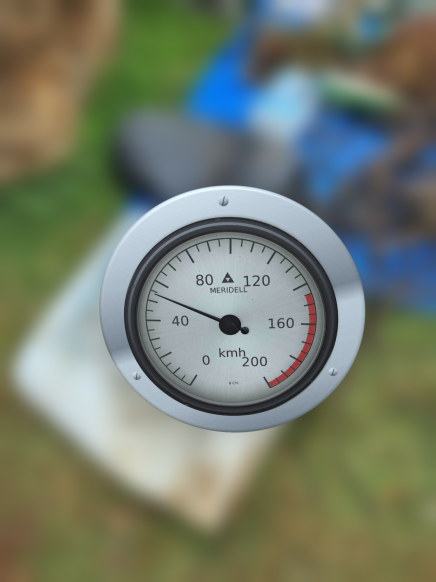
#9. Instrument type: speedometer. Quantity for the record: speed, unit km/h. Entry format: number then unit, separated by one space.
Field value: 55 km/h
